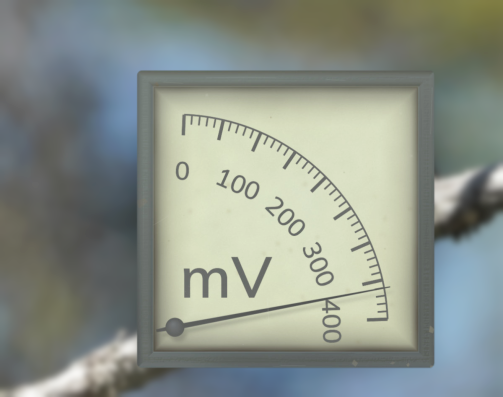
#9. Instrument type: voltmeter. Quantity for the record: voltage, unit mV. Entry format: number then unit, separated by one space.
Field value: 360 mV
